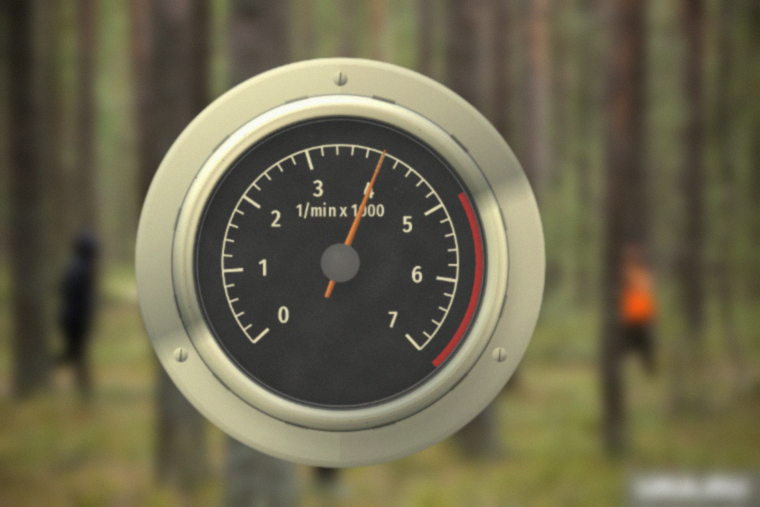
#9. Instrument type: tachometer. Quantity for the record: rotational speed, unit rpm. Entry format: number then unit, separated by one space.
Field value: 4000 rpm
